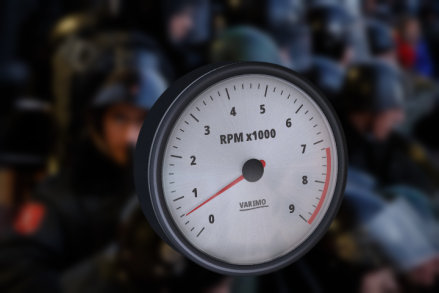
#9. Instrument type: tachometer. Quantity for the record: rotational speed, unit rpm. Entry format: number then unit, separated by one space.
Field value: 600 rpm
